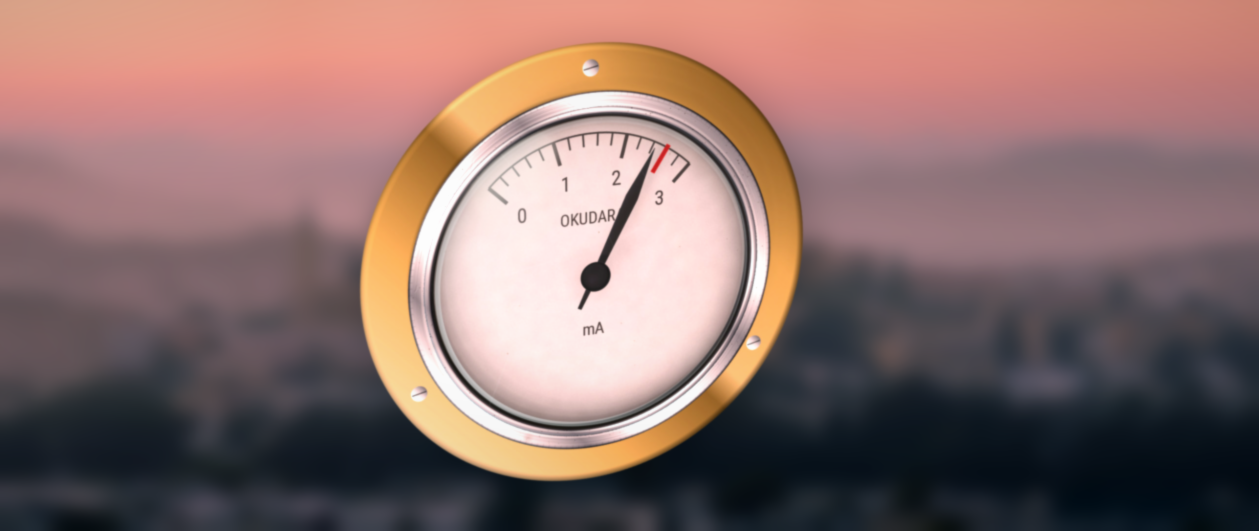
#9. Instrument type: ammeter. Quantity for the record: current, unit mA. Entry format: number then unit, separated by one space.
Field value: 2.4 mA
